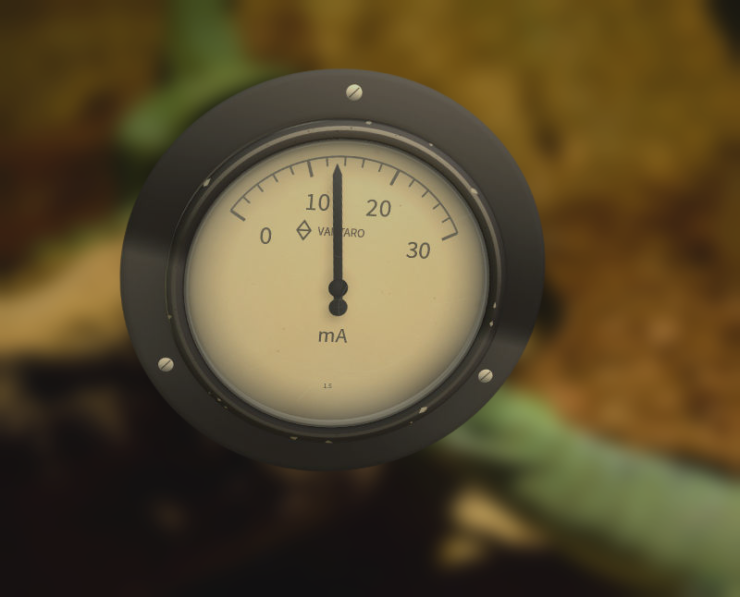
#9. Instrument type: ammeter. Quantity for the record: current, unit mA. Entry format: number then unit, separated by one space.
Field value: 13 mA
